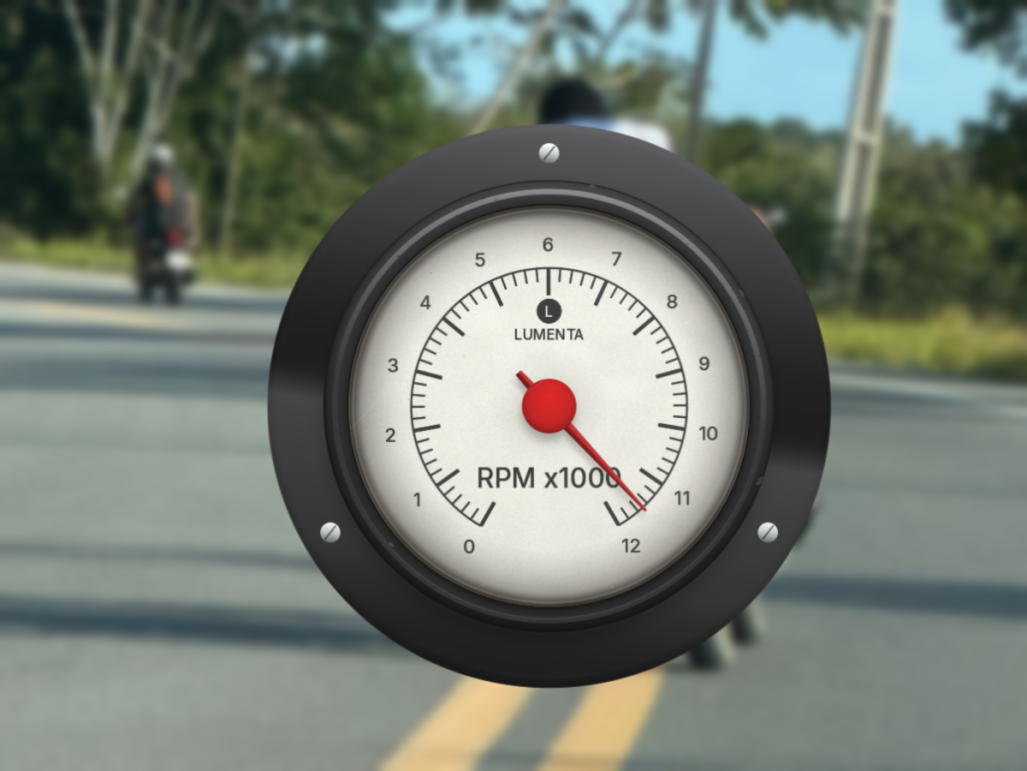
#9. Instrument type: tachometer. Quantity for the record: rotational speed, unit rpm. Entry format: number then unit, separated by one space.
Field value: 11500 rpm
